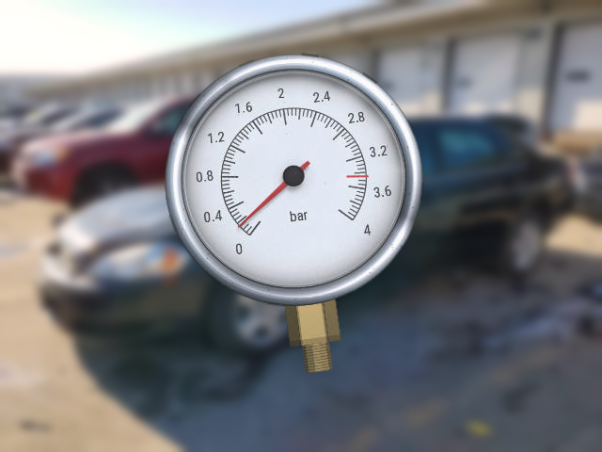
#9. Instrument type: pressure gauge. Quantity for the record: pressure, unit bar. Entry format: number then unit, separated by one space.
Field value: 0.15 bar
